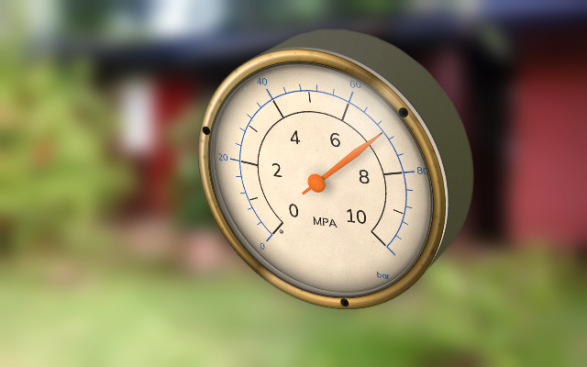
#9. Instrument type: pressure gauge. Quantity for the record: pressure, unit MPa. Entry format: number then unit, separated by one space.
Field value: 7 MPa
